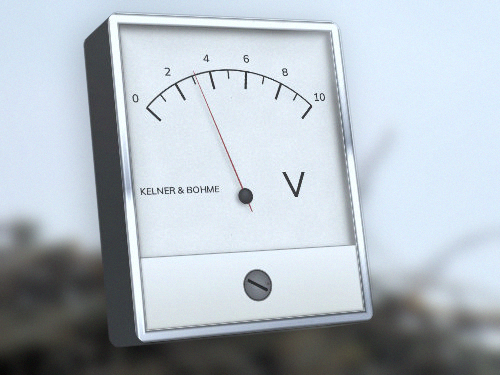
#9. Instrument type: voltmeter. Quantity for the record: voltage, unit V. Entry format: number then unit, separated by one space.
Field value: 3 V
